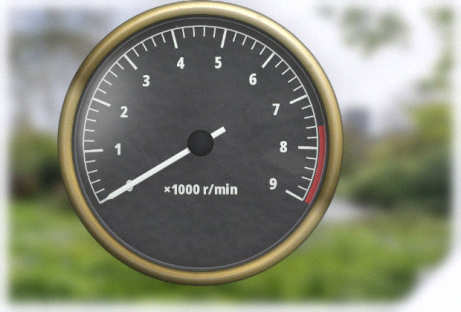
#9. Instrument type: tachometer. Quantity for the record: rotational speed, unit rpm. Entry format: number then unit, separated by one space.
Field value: 0 rpm
